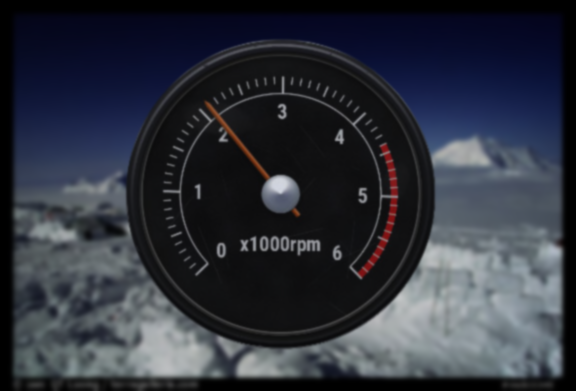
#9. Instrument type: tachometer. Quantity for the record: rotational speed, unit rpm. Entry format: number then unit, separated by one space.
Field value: 2100 rpm
